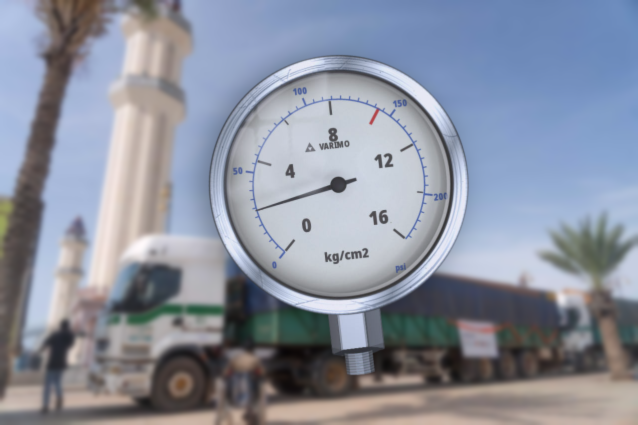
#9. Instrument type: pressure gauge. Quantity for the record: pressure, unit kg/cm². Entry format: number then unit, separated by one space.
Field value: 2 kg/cm²
